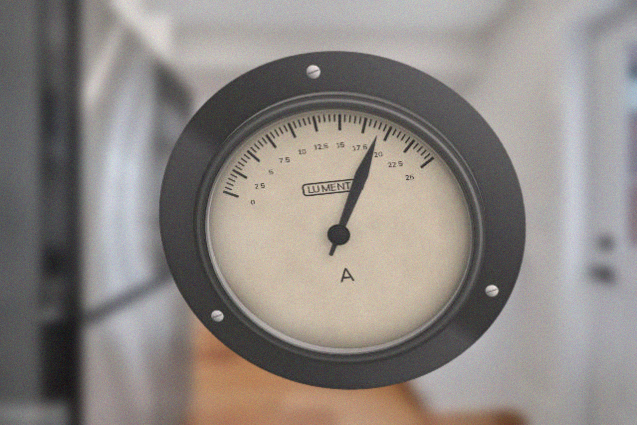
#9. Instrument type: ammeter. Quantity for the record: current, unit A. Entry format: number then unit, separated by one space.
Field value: 19 A
